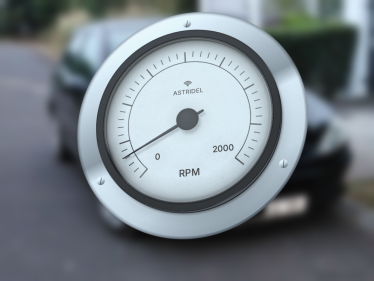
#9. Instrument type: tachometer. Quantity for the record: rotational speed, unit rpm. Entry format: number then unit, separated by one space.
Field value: 150 rpm
